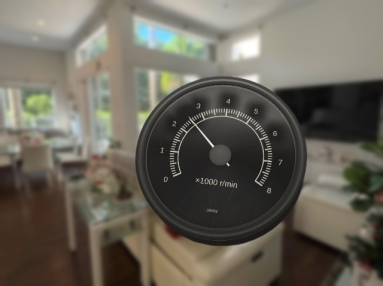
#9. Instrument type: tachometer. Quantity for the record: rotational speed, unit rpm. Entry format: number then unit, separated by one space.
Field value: 2500 rpm
